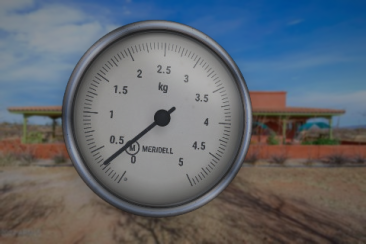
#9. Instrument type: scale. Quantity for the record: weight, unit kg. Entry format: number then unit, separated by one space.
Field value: 0.3 kg
